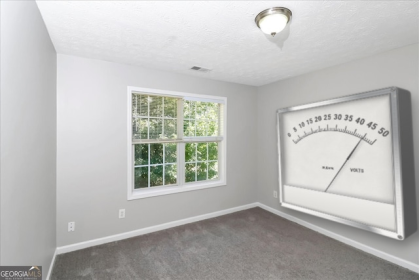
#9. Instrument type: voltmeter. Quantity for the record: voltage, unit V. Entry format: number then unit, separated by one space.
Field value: 45 V
